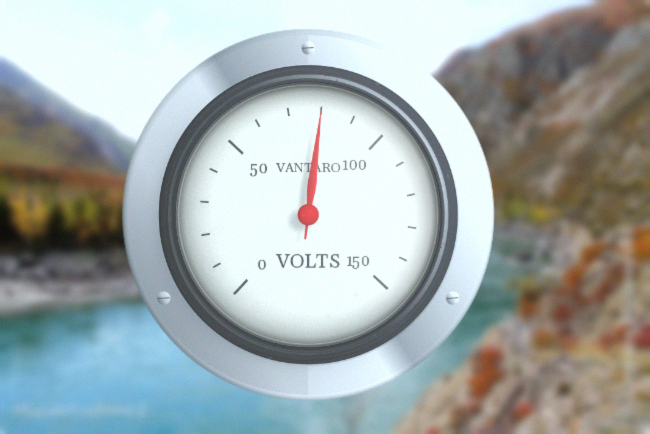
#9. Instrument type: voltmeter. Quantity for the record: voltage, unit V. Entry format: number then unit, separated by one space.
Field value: 80 V
